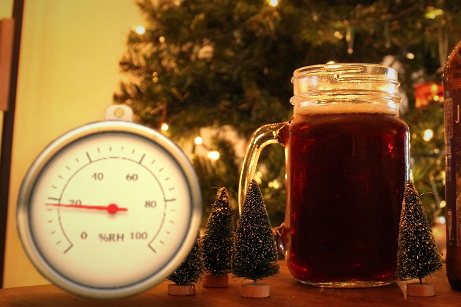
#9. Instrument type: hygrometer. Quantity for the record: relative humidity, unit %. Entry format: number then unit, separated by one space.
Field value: 18 %
